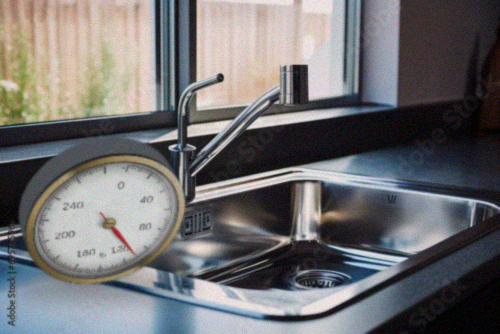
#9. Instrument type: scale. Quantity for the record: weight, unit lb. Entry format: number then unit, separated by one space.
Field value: 110 lb
